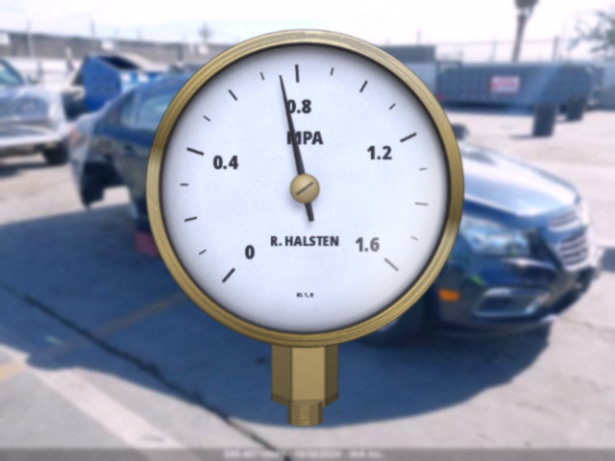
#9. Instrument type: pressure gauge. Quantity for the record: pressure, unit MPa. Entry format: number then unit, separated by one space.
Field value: 0.75 MPa
